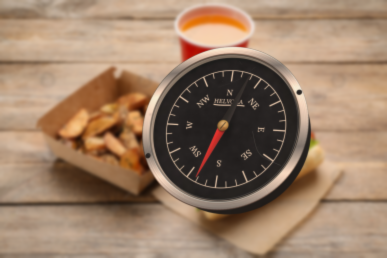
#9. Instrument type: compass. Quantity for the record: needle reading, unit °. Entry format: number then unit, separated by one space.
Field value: 200 °
